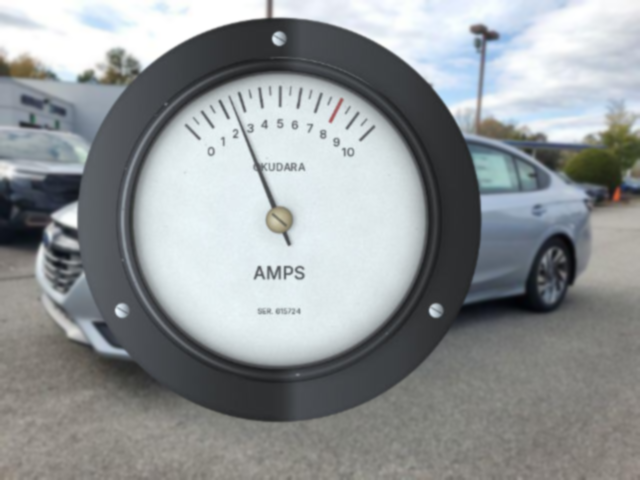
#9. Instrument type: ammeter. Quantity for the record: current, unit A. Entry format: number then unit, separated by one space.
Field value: 2.5 A
